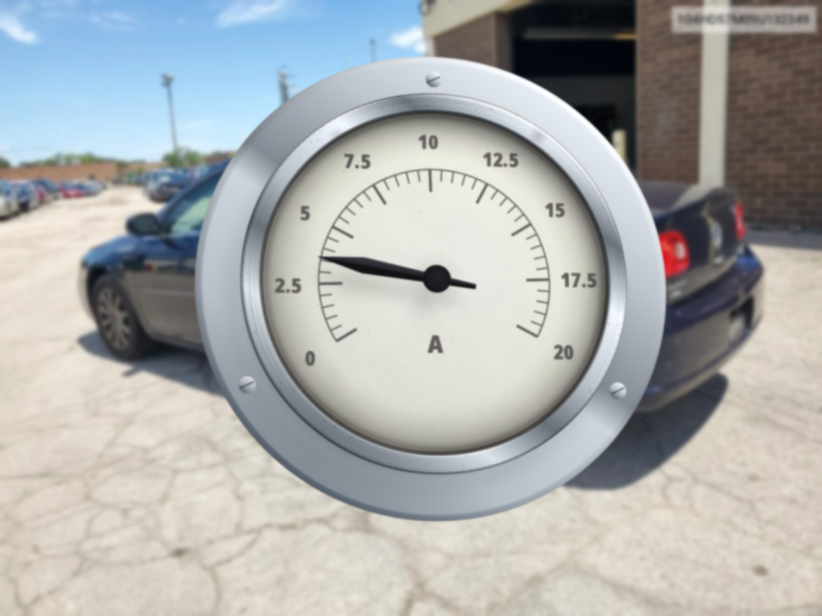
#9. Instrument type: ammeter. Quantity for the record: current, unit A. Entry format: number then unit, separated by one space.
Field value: 3.5 A
